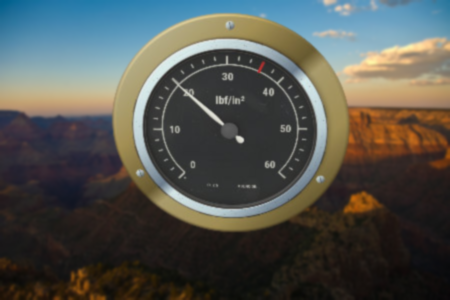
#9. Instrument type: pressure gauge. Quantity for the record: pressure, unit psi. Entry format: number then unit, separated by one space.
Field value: 20 psi
